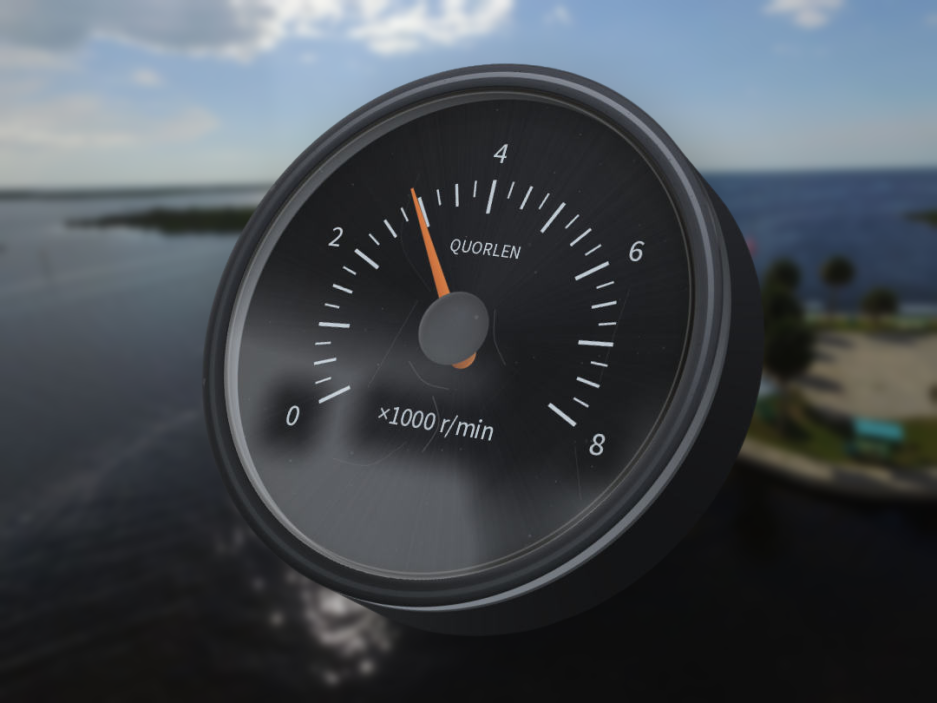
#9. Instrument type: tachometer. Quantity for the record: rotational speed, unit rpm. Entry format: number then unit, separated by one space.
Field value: 3000 rpm
